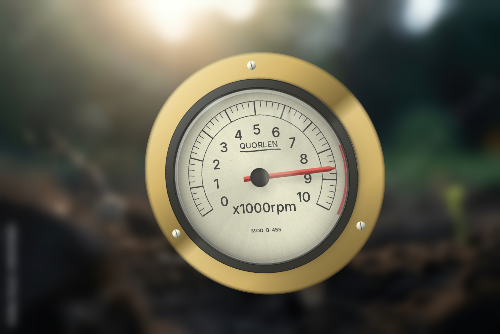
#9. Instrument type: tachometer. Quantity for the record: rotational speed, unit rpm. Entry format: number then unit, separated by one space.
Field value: 8600 rpm
